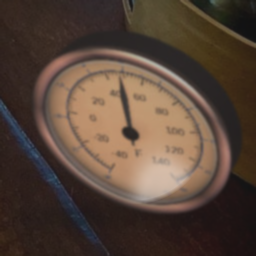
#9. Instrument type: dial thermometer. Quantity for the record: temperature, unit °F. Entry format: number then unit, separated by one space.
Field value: 50 °F
